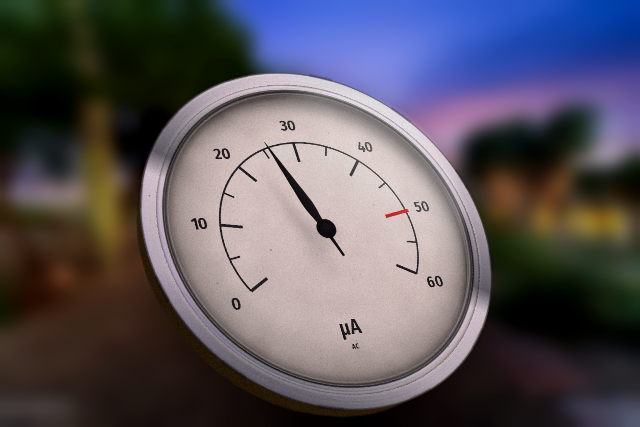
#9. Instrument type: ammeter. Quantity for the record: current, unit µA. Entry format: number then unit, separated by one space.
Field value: 25 µA
